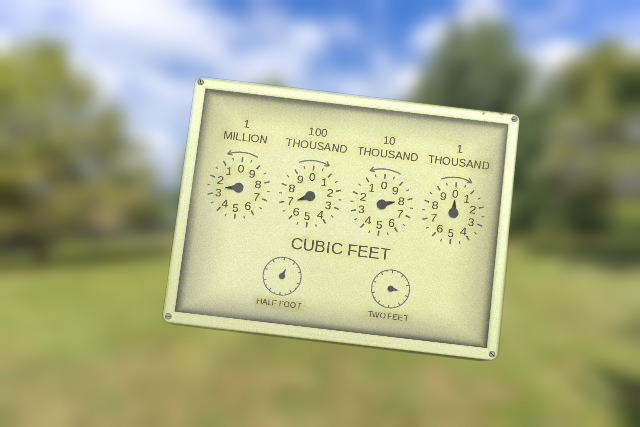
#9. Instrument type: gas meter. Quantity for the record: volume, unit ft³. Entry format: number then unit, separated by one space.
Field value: 268000 ft³
